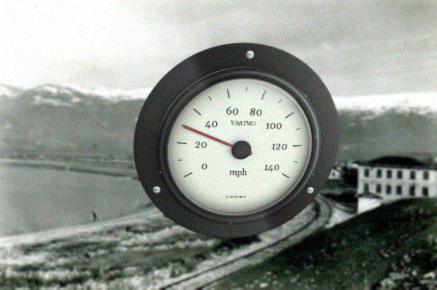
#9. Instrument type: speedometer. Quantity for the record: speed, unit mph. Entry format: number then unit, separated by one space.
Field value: 30 mph
